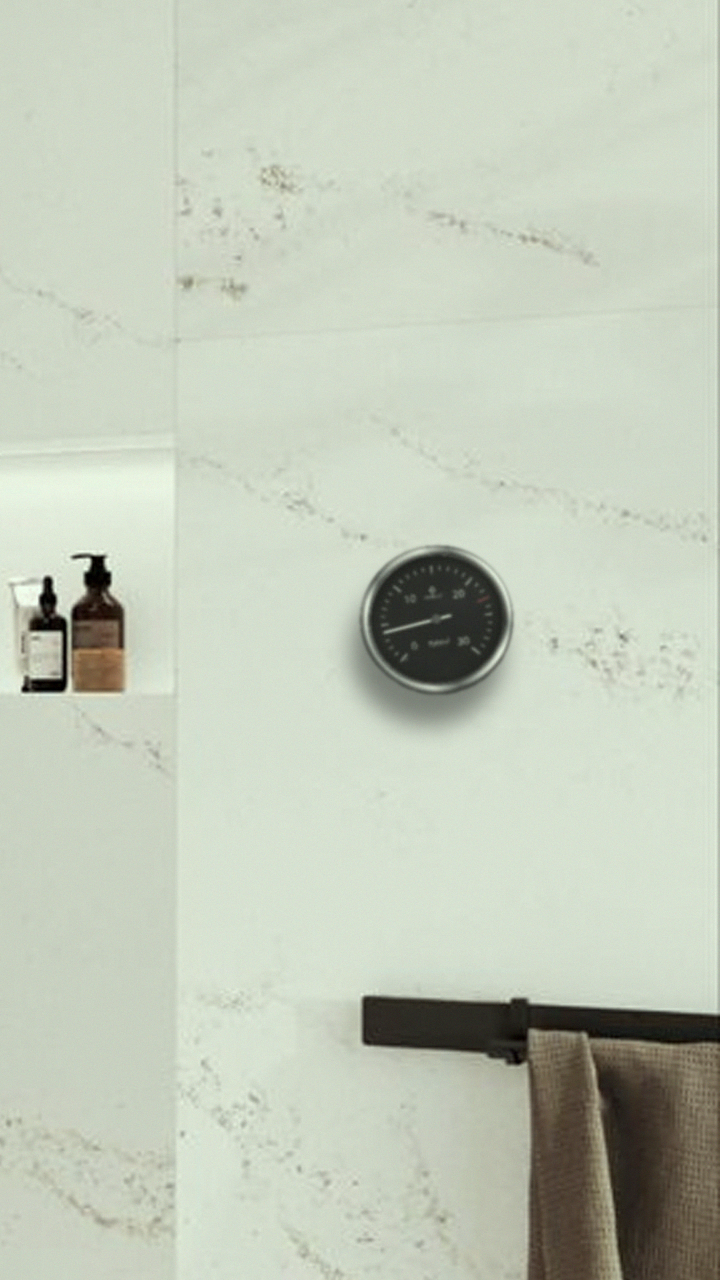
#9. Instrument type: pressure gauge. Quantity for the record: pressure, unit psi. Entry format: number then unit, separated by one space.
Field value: 4 psi
